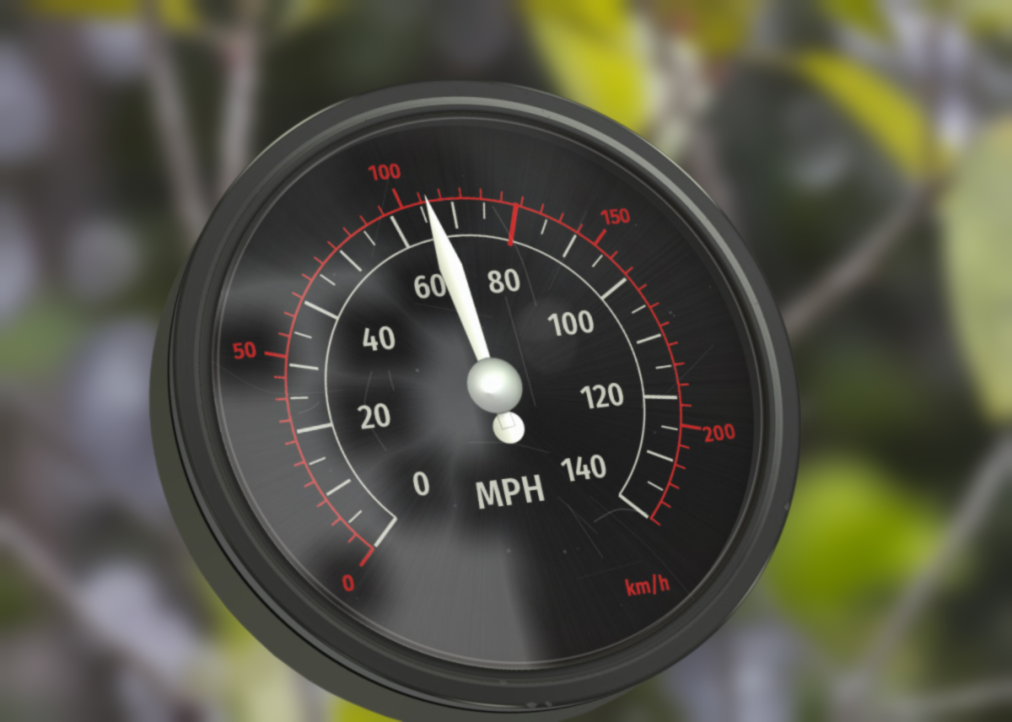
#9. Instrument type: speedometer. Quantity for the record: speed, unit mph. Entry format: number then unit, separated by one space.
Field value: 65 mph
